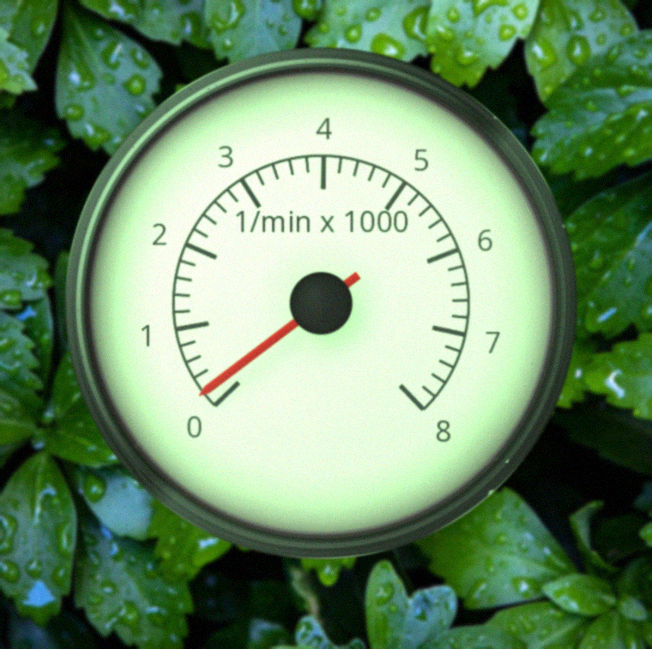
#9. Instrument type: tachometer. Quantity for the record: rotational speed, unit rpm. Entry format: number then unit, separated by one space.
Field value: 200 rpm
